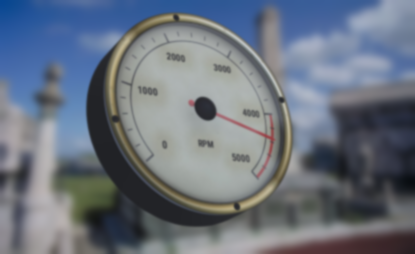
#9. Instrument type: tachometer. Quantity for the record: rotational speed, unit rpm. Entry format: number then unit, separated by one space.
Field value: 4400 rpm
